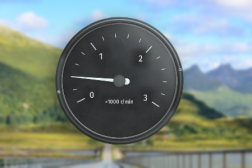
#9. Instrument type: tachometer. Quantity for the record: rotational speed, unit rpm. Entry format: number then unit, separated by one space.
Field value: 400 rpm
